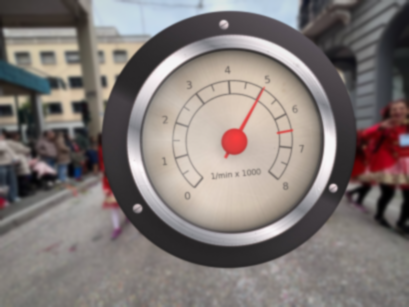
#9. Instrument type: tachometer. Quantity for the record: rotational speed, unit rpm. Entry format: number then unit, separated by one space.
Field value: 5000 rpm
